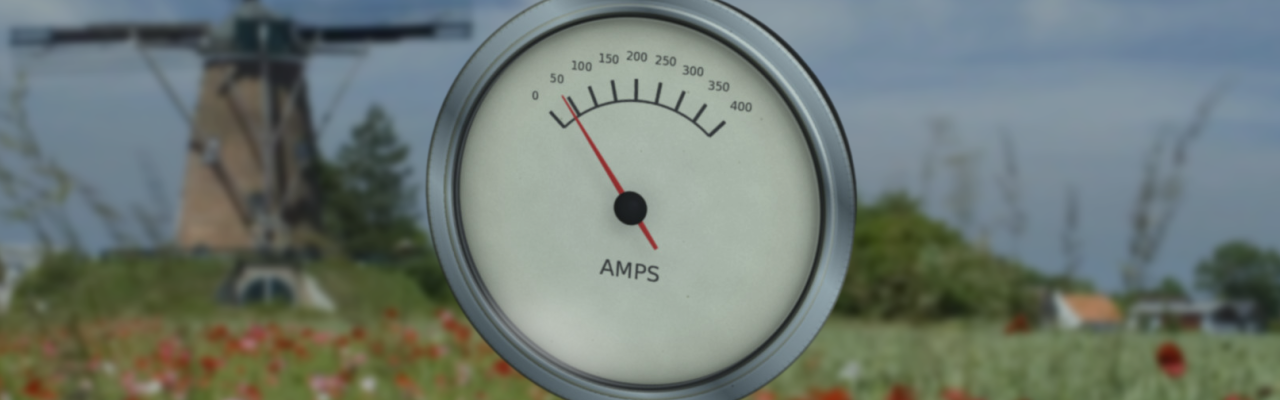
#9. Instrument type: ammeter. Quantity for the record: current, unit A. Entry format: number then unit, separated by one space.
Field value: 50 A
